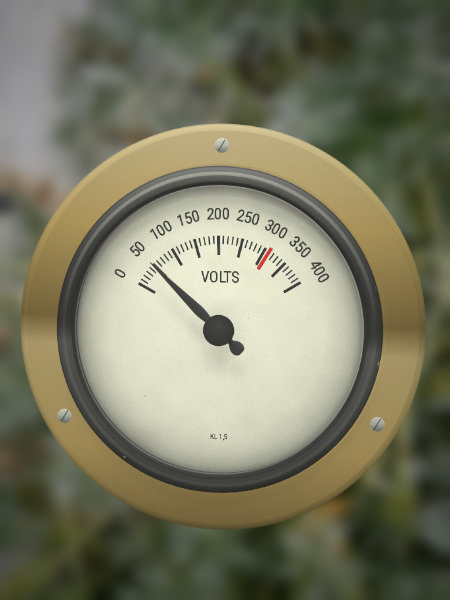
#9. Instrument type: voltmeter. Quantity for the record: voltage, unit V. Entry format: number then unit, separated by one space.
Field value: 50 V
